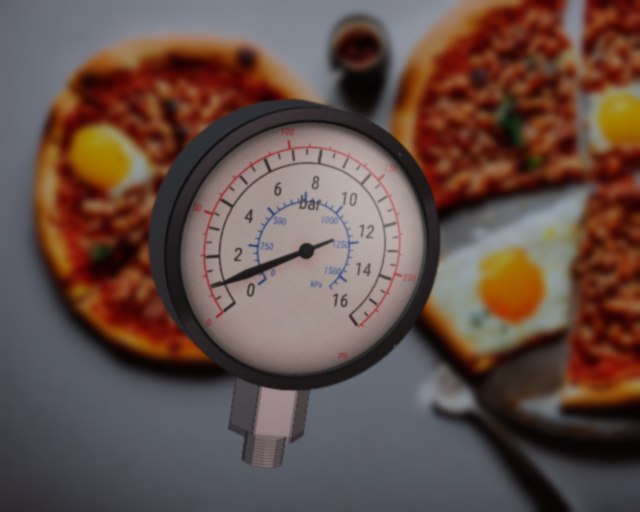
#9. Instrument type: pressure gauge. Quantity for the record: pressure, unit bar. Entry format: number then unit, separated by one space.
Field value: 1 bar
